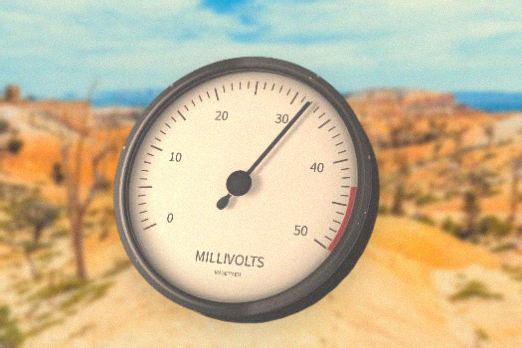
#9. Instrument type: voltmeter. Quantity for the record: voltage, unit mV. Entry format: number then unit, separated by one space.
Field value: 32 mV
